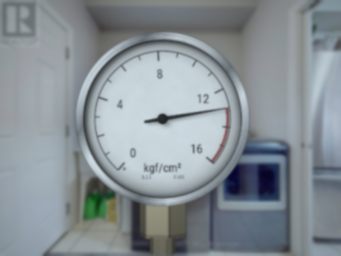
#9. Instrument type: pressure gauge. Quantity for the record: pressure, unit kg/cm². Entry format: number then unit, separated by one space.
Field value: 13 kg/cm²
